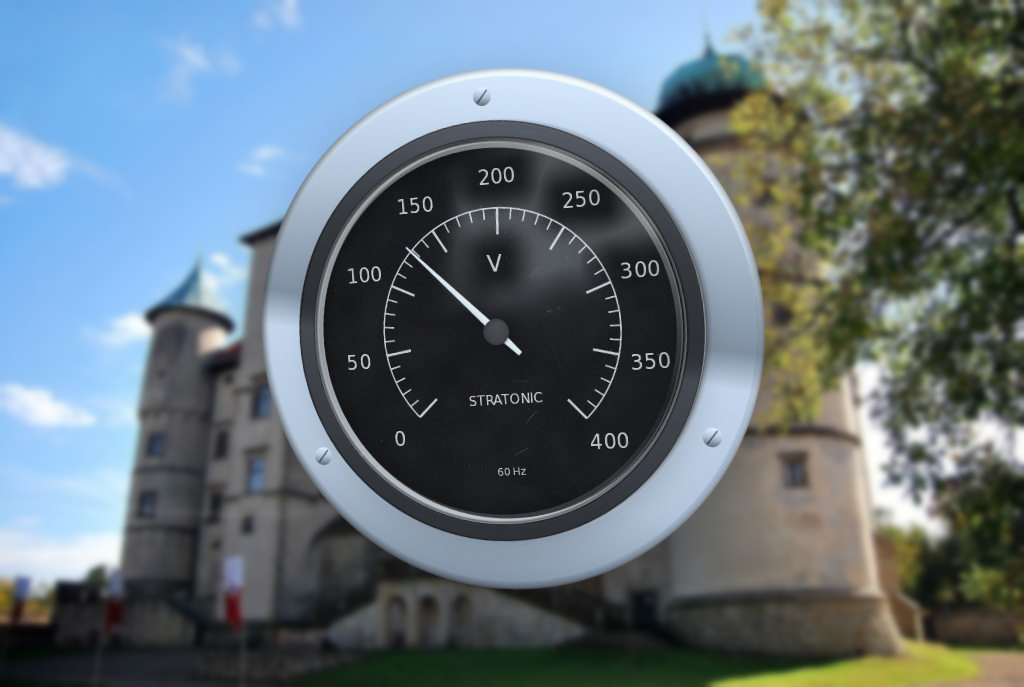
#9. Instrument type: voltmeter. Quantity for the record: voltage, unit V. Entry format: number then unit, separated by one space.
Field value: 130 V
